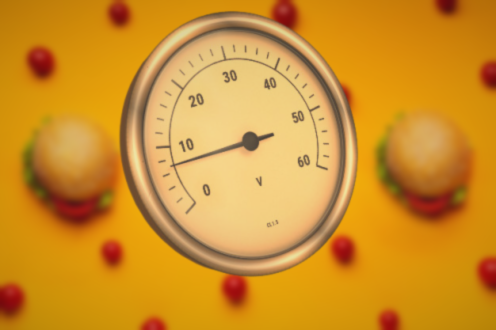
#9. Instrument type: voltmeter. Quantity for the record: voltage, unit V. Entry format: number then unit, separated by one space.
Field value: 7 V
